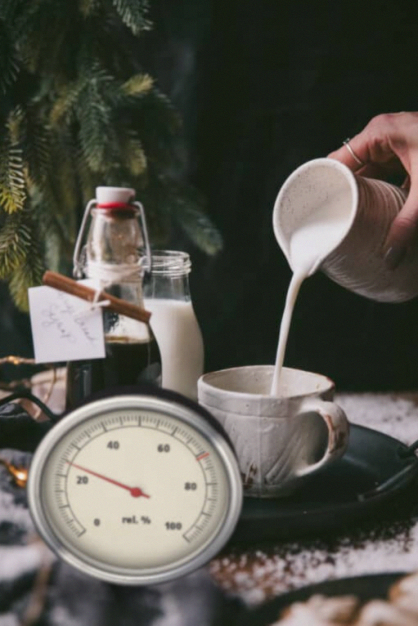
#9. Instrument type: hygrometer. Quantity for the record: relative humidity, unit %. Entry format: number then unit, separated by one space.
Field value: 25 %
